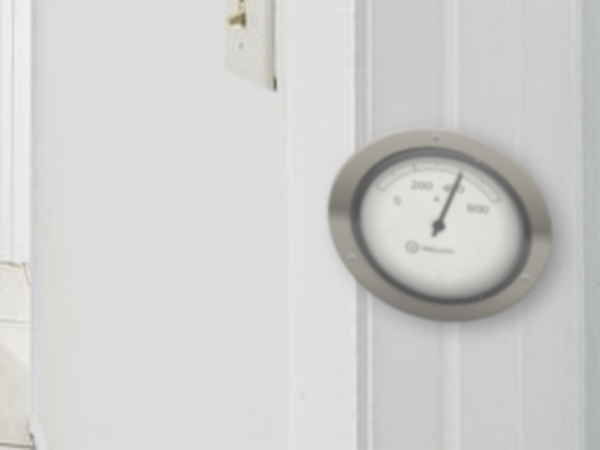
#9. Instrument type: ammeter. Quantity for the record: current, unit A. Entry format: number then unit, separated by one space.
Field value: 400 A
